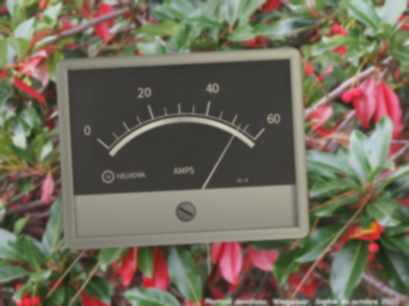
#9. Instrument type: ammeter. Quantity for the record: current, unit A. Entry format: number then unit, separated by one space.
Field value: 52.5 A
